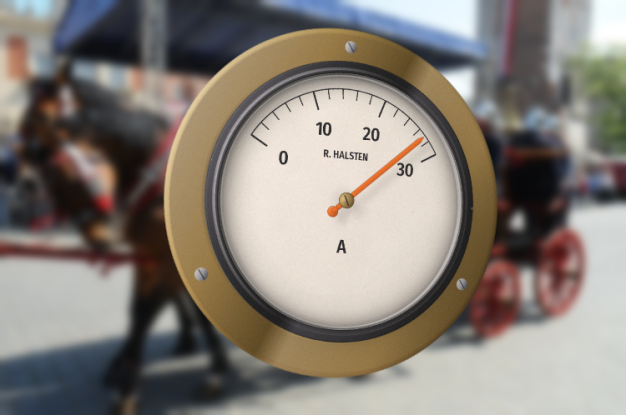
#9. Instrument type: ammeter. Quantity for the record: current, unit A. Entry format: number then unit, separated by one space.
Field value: 27 A
